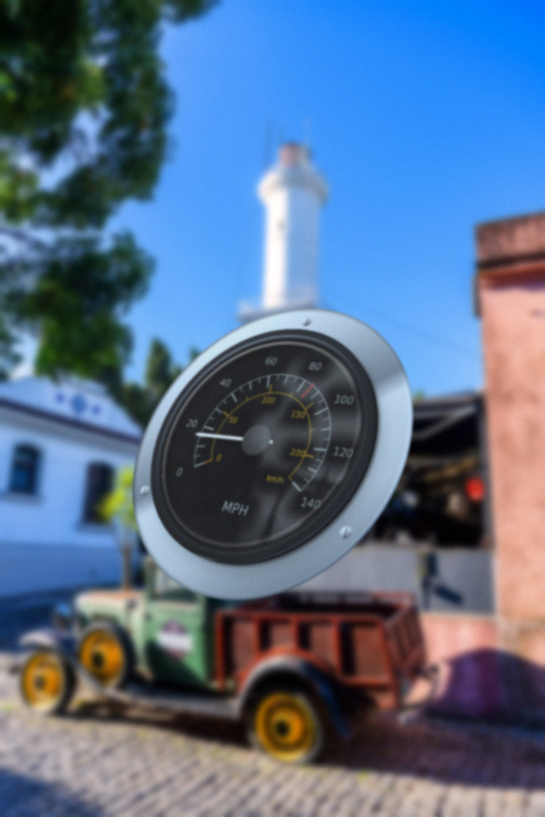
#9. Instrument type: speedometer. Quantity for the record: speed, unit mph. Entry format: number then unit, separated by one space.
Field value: 15 mph
